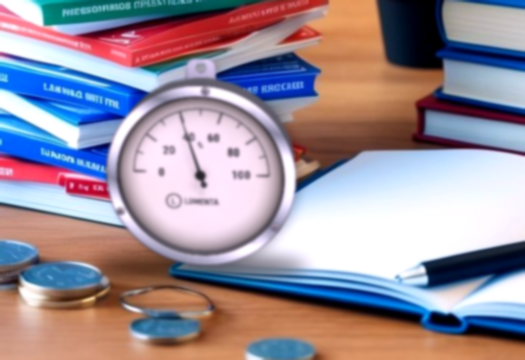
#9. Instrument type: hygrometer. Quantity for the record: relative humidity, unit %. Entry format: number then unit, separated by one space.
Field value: 40 %
